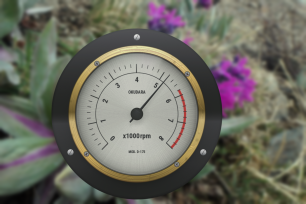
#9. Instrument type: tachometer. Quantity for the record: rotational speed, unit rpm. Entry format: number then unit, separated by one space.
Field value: 5200 rpm
